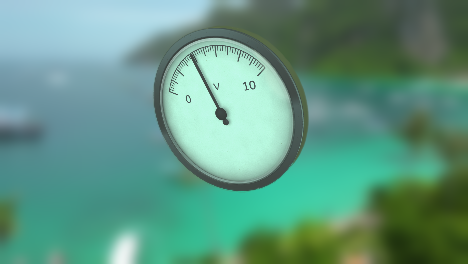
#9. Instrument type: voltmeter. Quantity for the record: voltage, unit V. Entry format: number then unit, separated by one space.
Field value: 4 V
